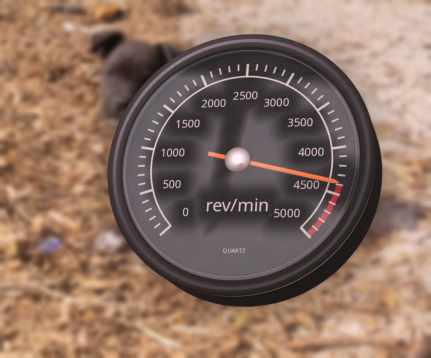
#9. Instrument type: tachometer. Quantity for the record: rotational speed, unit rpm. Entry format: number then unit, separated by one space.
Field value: 4400 rpm
